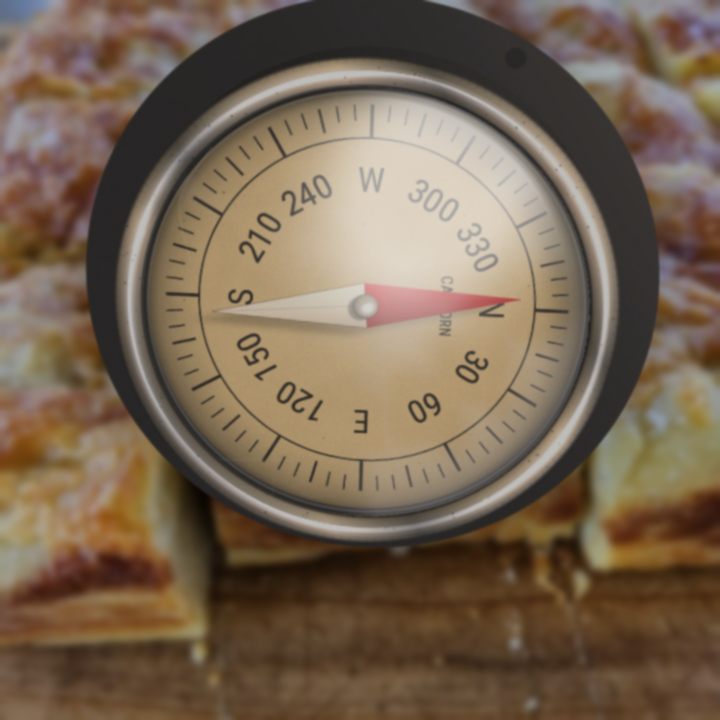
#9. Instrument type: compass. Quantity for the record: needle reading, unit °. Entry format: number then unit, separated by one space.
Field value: 355 °
